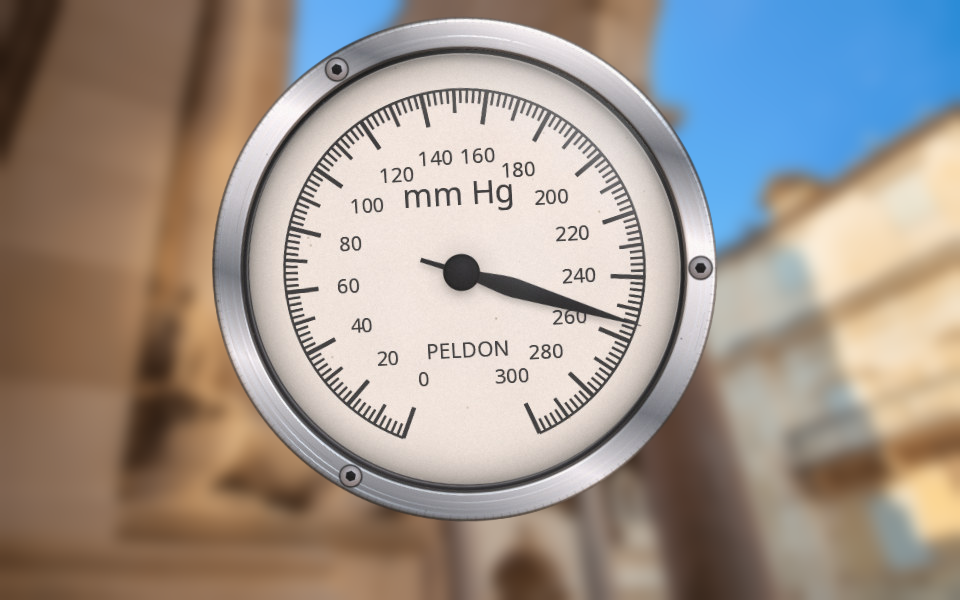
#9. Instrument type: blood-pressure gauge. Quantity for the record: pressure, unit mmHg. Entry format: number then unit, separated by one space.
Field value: 254 mmHg
